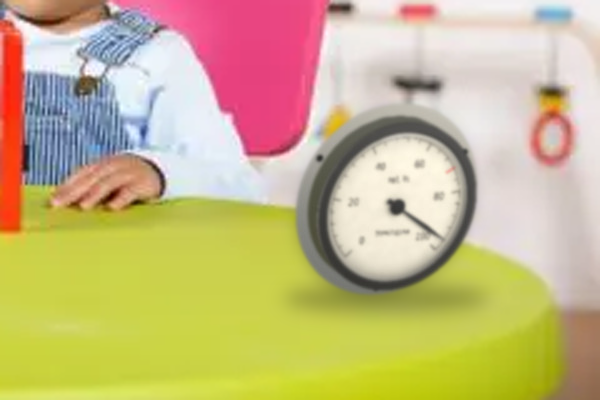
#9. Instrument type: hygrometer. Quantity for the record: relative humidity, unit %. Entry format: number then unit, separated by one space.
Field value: 96 %
